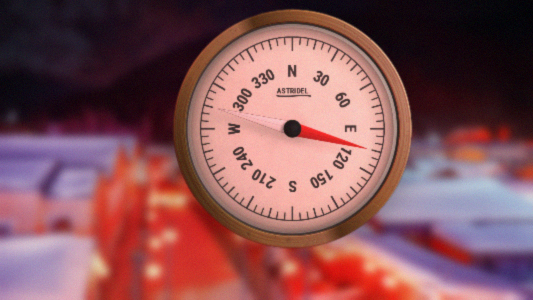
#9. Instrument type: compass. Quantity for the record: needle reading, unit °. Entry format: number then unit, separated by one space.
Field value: 105 °
